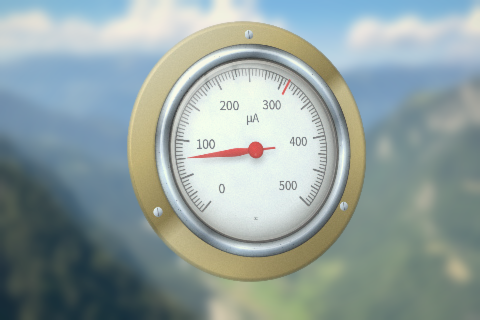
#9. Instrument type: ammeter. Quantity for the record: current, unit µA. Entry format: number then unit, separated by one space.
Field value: 75 µA
